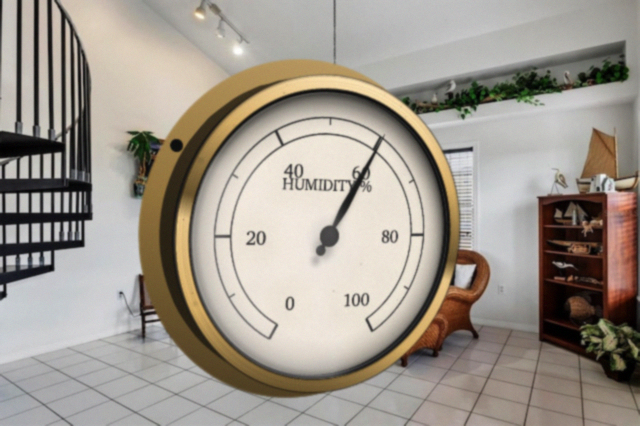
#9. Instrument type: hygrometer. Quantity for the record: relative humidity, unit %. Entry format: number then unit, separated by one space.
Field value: 60 %
